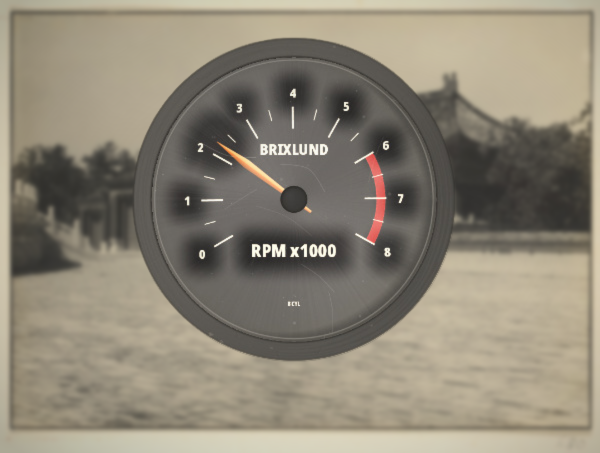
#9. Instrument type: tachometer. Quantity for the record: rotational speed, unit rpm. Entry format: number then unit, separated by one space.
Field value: 2250 rpm
